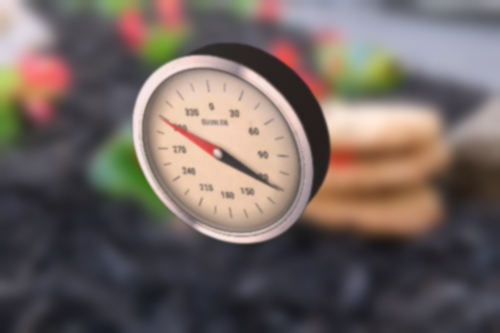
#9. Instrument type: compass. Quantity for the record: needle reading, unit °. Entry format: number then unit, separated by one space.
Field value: 300 °
